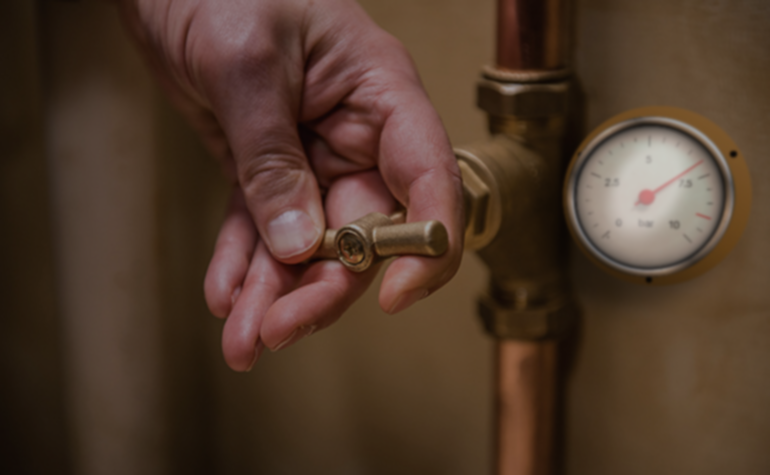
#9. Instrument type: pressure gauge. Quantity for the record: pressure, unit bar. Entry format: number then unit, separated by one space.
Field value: 7 bar
